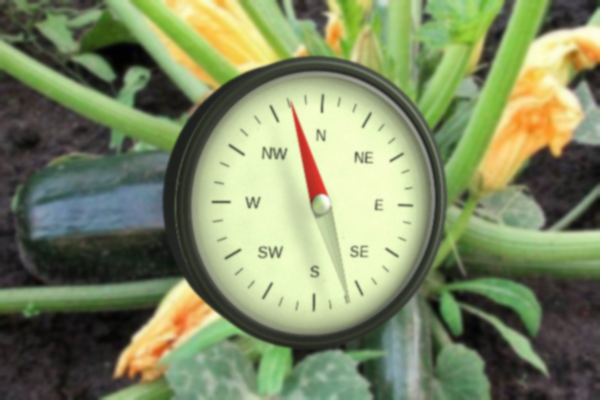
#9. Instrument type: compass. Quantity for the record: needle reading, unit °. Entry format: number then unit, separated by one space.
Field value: 340 °
